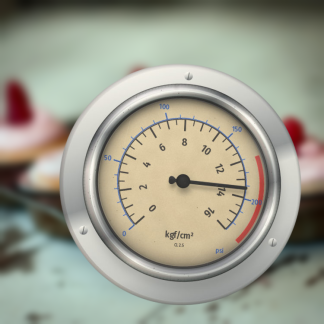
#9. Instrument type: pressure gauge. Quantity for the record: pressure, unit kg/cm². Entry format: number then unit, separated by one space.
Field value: 13.5 kg/cm²
